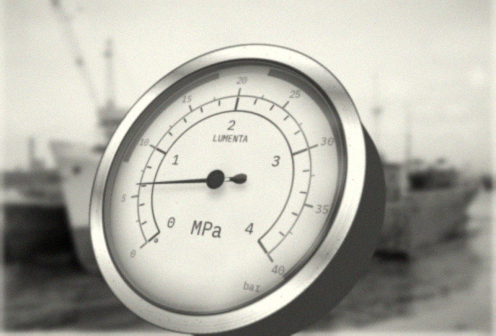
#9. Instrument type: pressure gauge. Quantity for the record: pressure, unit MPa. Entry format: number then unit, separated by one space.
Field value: 0.6 MPa
